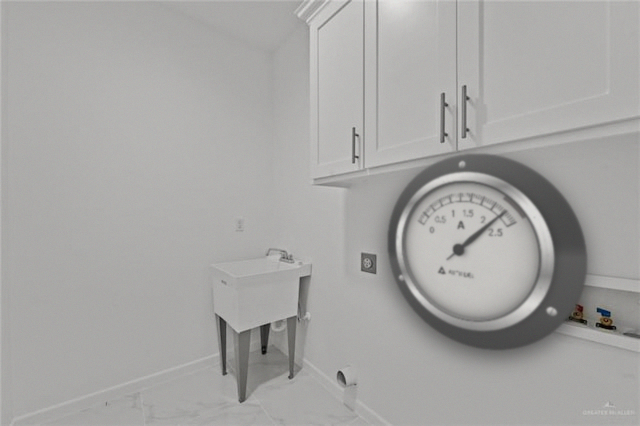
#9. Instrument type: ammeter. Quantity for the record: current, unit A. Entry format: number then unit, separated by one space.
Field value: 2.25 A
